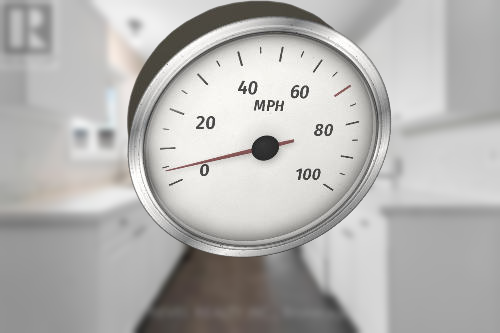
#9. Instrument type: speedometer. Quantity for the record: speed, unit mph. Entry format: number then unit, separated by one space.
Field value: 5 mph
